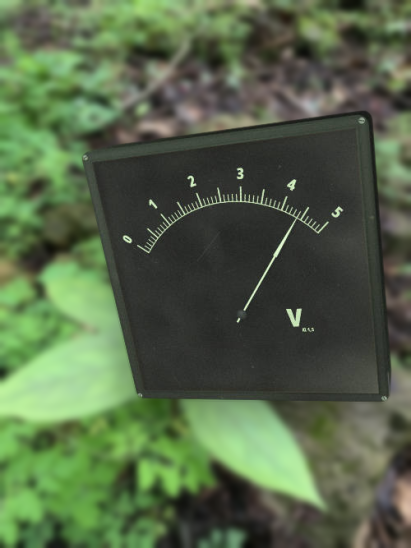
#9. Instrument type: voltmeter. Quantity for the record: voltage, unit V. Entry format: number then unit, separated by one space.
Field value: 4.4 V
